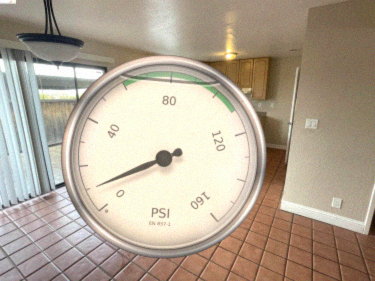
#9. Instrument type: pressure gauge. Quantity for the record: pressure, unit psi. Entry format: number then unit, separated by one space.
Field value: 10 psi
